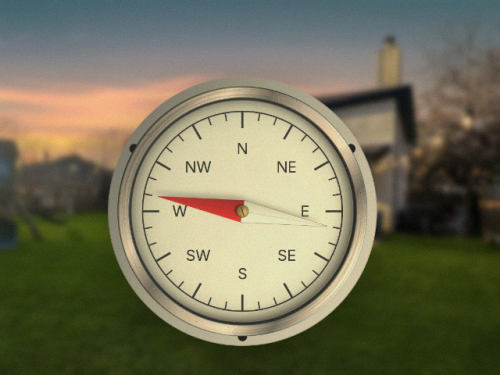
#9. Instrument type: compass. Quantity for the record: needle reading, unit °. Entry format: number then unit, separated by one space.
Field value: 280 °
